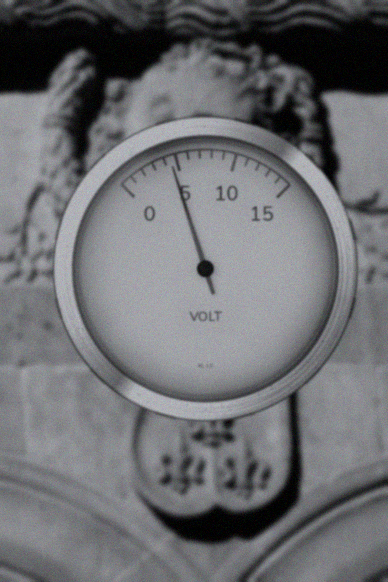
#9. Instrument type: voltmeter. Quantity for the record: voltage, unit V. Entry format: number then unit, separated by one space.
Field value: 4.5 V
